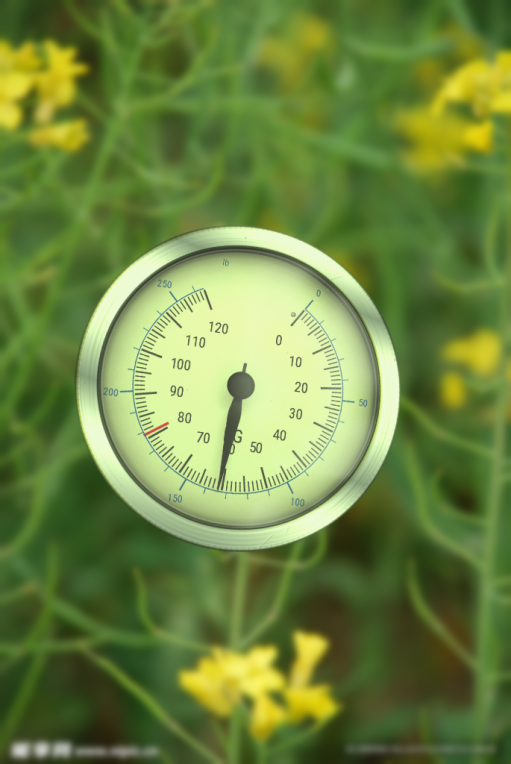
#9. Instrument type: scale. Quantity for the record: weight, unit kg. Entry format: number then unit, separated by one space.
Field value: 61 kg
